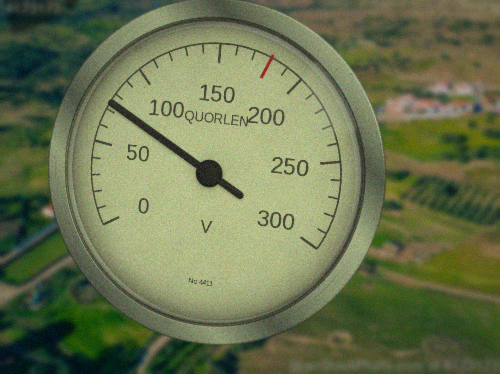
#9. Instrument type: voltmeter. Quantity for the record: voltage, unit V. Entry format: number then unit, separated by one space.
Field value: 75 V
